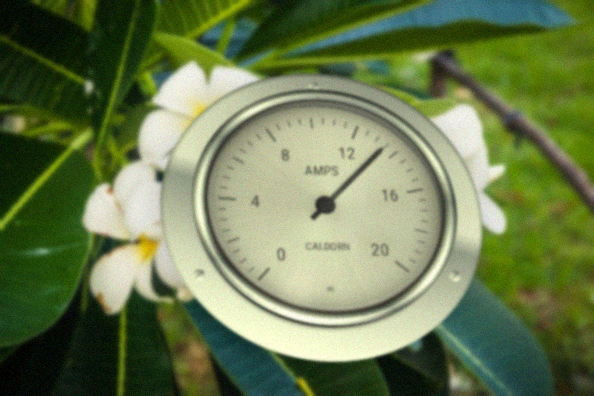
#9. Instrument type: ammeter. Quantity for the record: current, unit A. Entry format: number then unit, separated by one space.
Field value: 13.5 A
